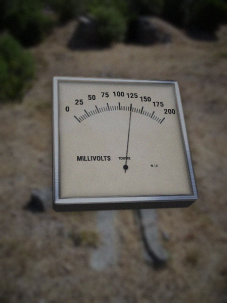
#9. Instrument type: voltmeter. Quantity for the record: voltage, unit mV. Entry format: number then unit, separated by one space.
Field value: 125 mV
